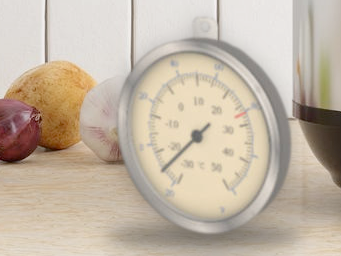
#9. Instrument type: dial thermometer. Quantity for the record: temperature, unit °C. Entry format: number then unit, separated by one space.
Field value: -25 °C
